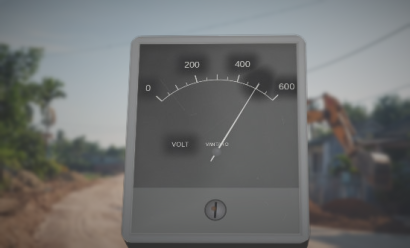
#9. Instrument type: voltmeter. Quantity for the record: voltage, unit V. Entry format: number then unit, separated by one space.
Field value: 500 V
